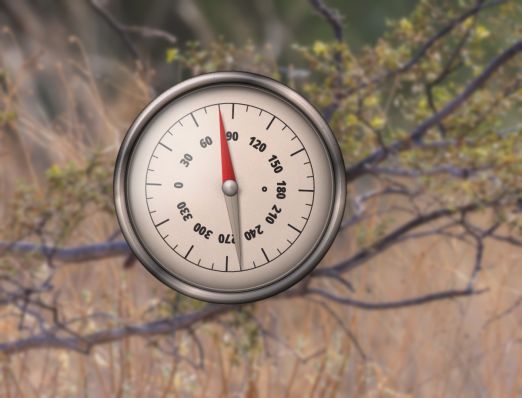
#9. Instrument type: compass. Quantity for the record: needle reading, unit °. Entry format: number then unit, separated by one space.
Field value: 80 °
